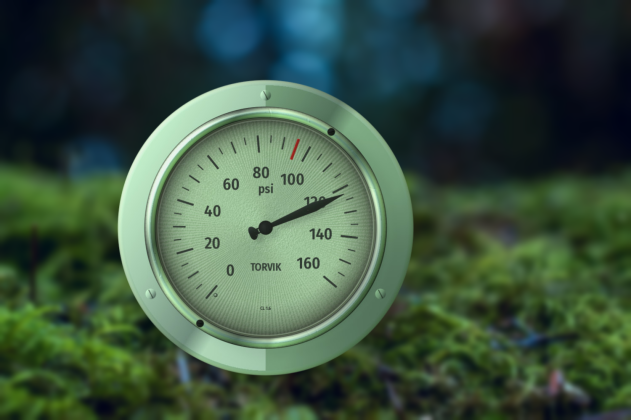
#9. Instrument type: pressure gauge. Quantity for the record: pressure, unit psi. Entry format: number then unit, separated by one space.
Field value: 122.5 psi
